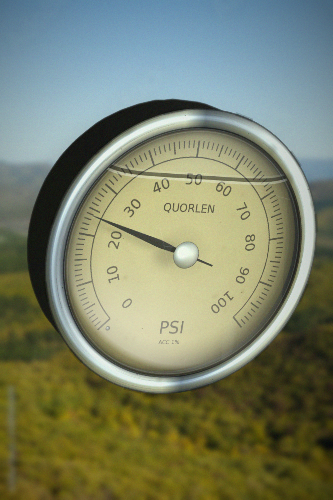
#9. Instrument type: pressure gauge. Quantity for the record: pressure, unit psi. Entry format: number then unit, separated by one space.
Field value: 24 psi
